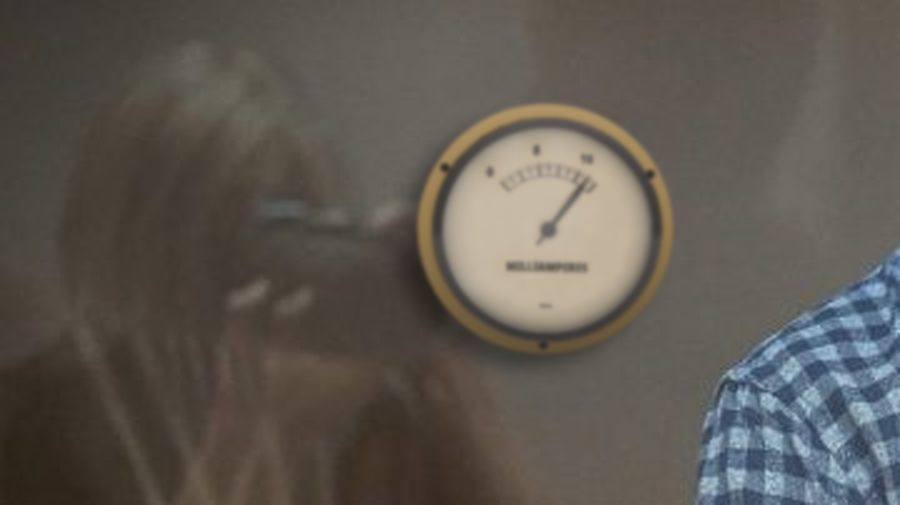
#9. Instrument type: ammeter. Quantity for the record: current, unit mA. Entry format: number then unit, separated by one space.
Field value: 18 mA
